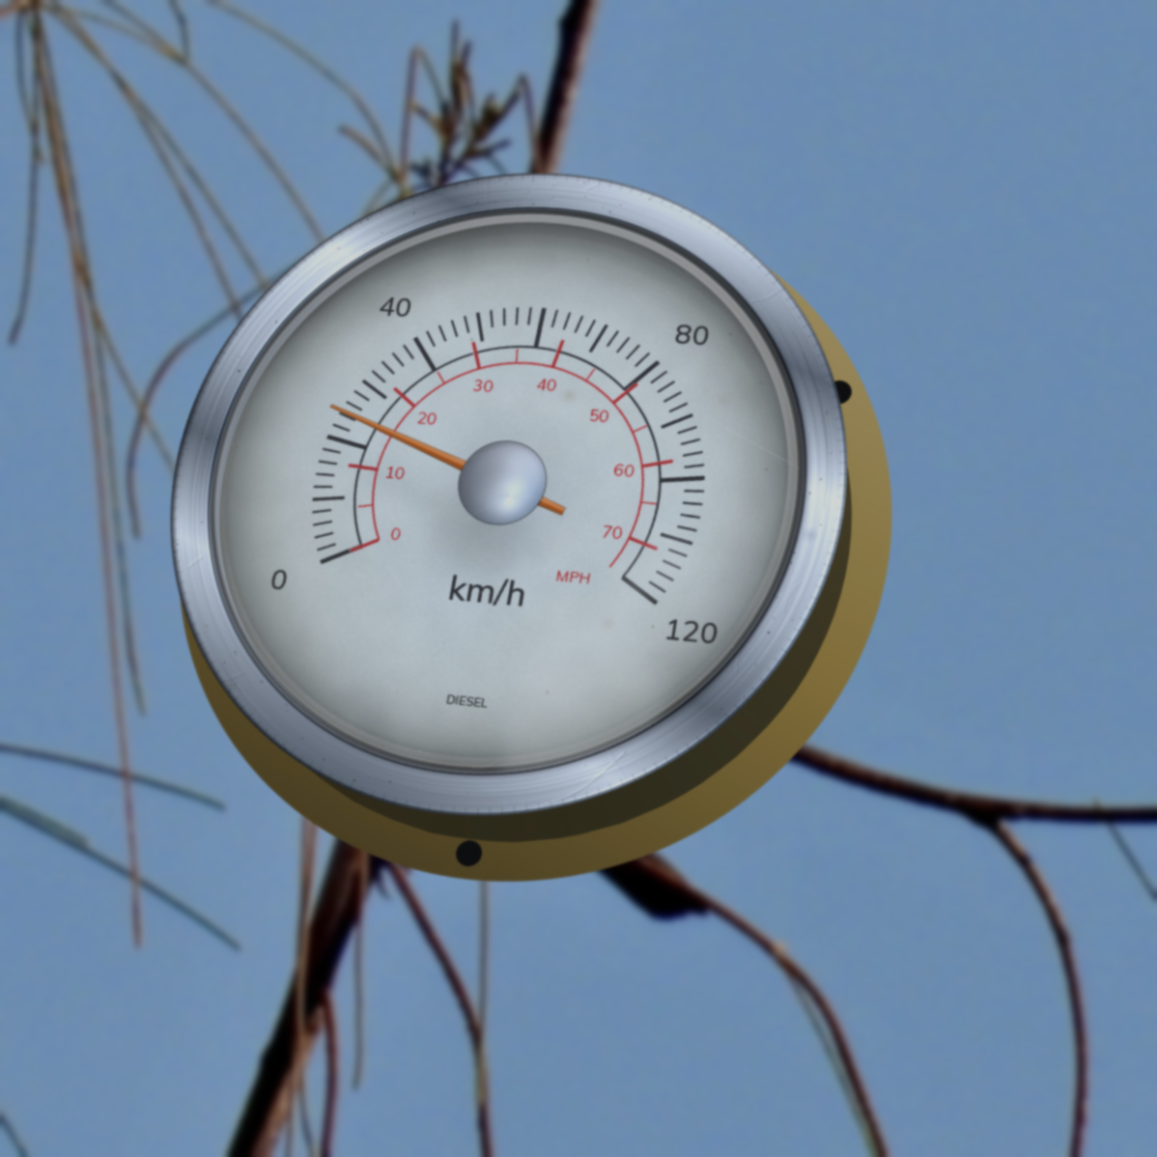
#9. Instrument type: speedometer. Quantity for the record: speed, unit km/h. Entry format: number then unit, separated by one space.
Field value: 24 km/h
